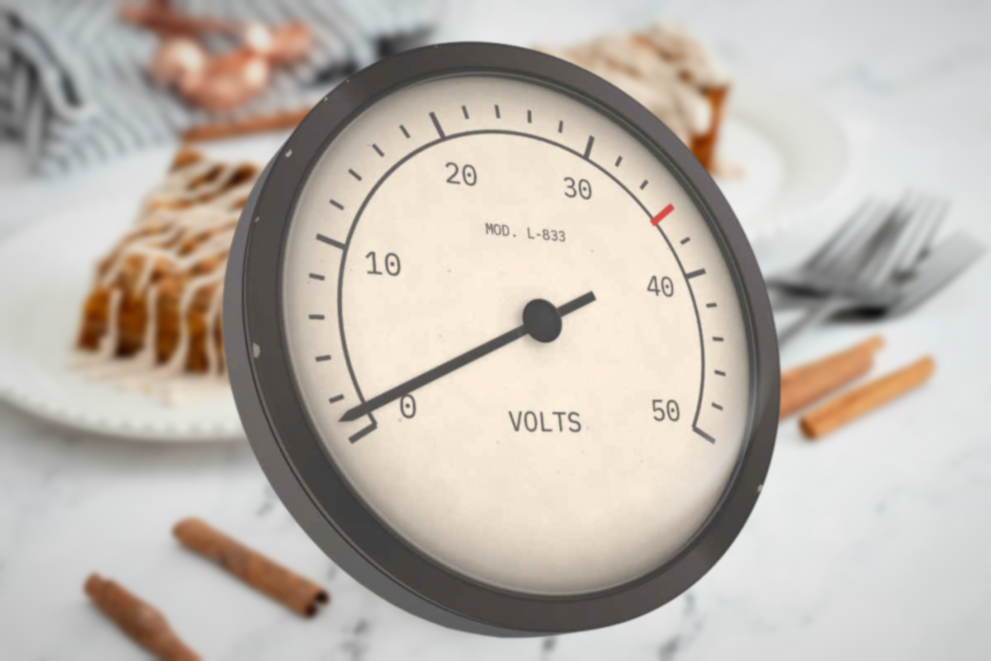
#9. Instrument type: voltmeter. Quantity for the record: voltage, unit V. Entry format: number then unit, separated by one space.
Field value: 1 V
